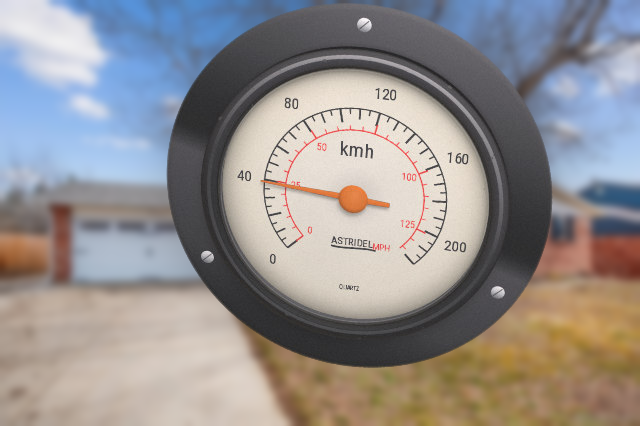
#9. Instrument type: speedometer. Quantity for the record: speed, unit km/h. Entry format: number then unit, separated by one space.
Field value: 40 km/h
